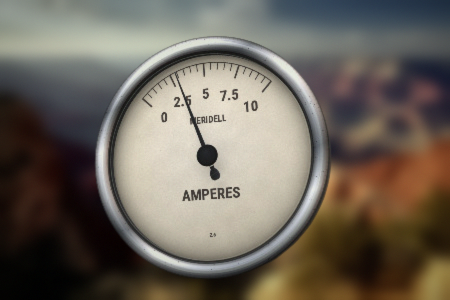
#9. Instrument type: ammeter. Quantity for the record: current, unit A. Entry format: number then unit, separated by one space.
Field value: 3 A
